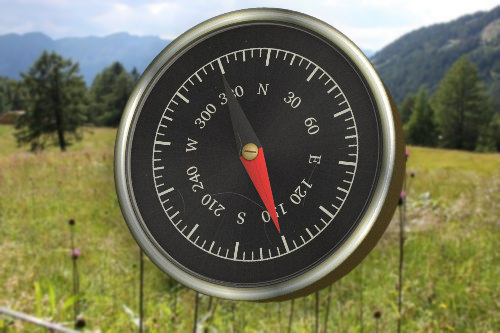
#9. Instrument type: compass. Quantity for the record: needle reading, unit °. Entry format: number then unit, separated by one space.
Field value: 150 °
